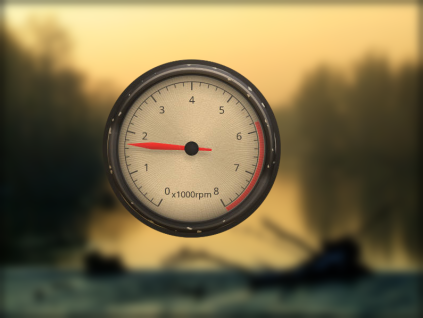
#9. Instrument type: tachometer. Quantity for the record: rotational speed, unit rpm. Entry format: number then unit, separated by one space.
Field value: 1700 rpm
